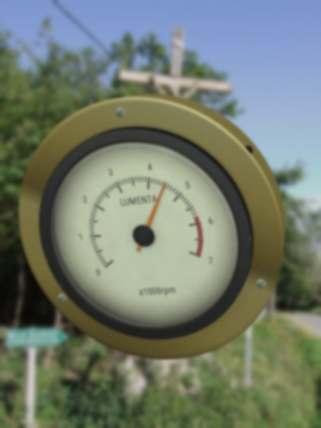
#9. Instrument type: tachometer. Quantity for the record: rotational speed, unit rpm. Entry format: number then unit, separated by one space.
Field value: 4500 rpm
